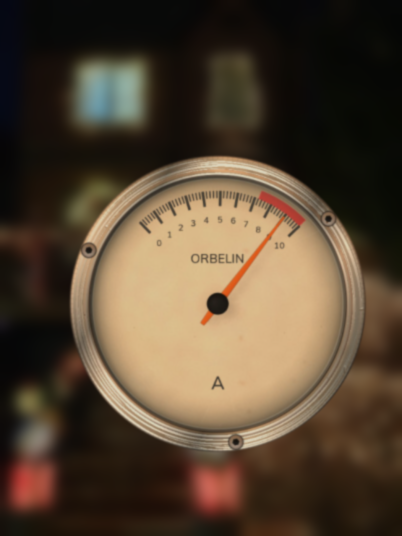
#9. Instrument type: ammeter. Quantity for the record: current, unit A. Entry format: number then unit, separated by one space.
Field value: 9 A
